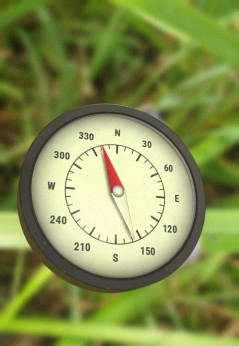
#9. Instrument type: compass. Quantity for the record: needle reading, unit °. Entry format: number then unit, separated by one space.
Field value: 340 °
